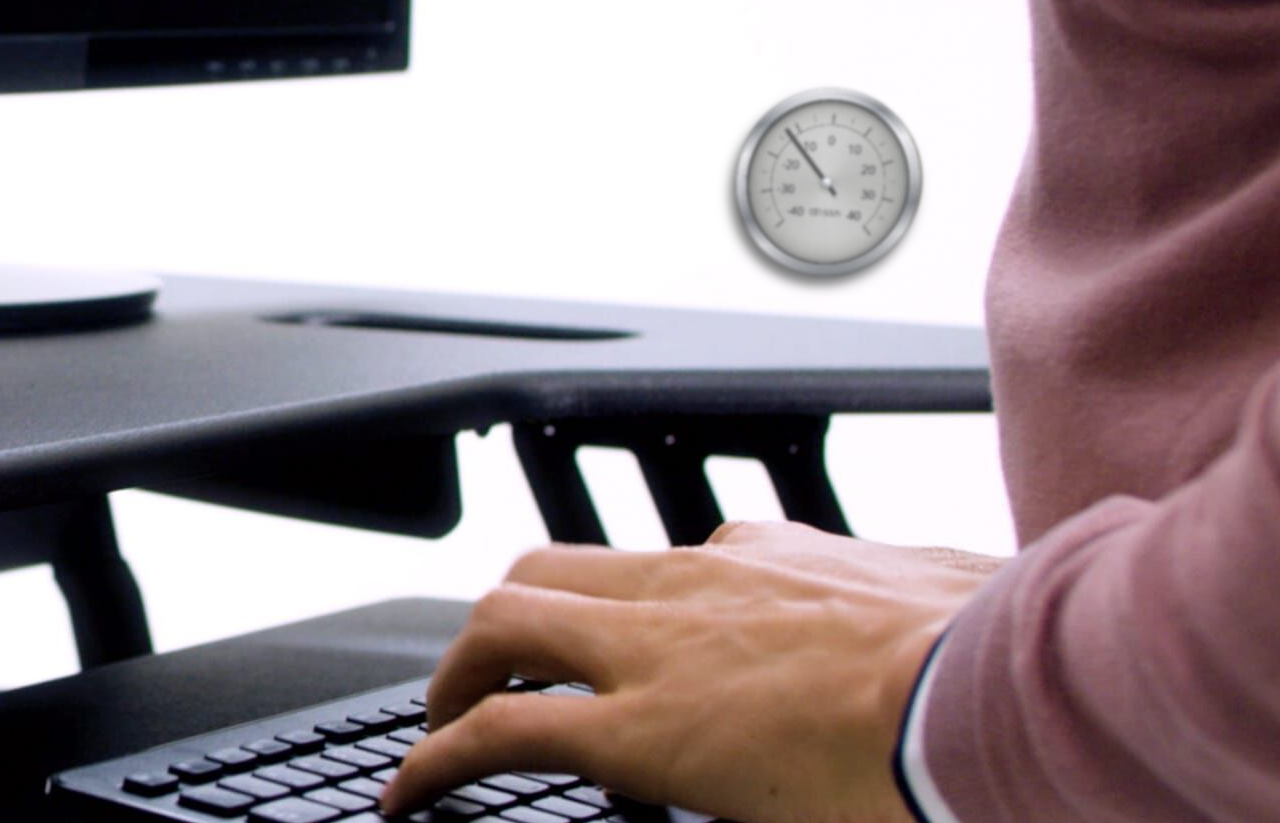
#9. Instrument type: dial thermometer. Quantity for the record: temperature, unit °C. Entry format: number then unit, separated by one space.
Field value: -12.5 °C
